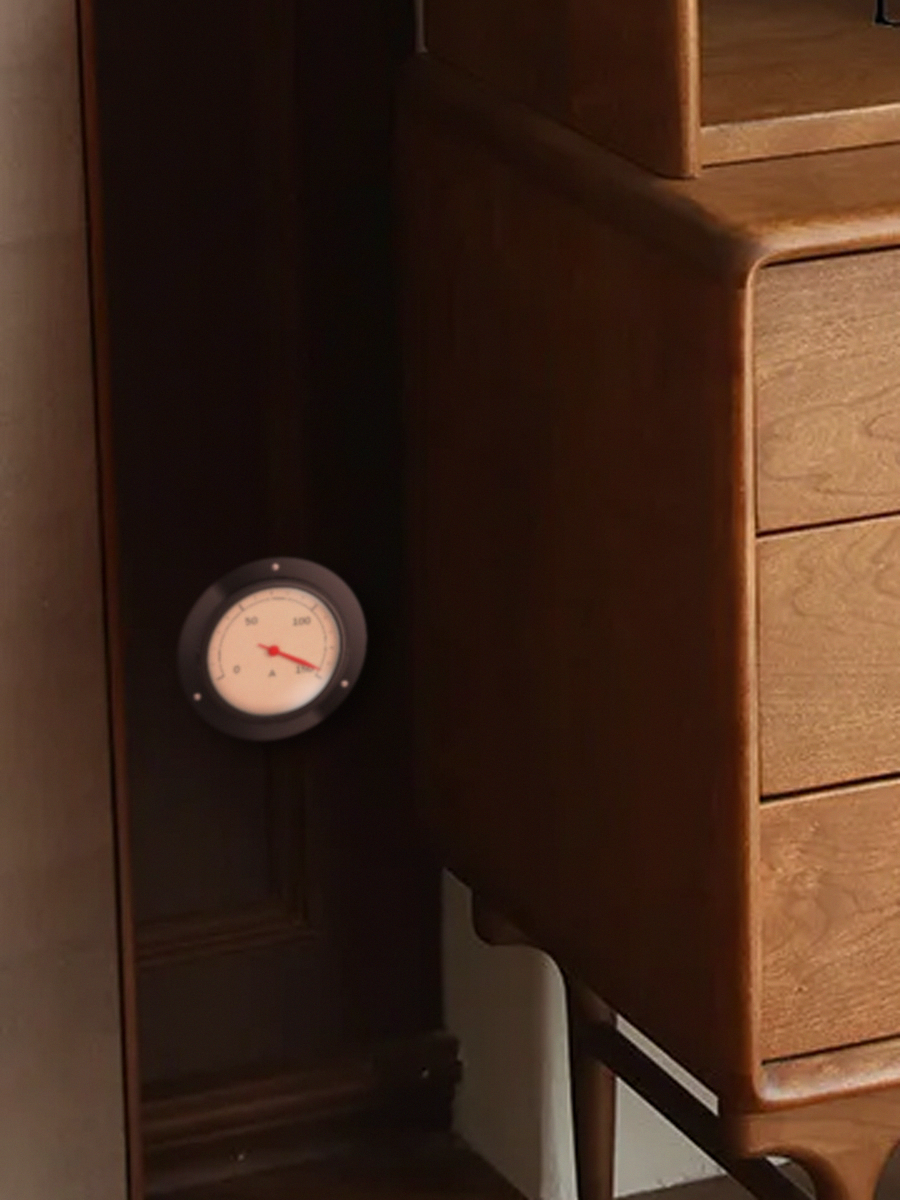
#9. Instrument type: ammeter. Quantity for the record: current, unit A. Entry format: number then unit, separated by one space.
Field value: 145 A
